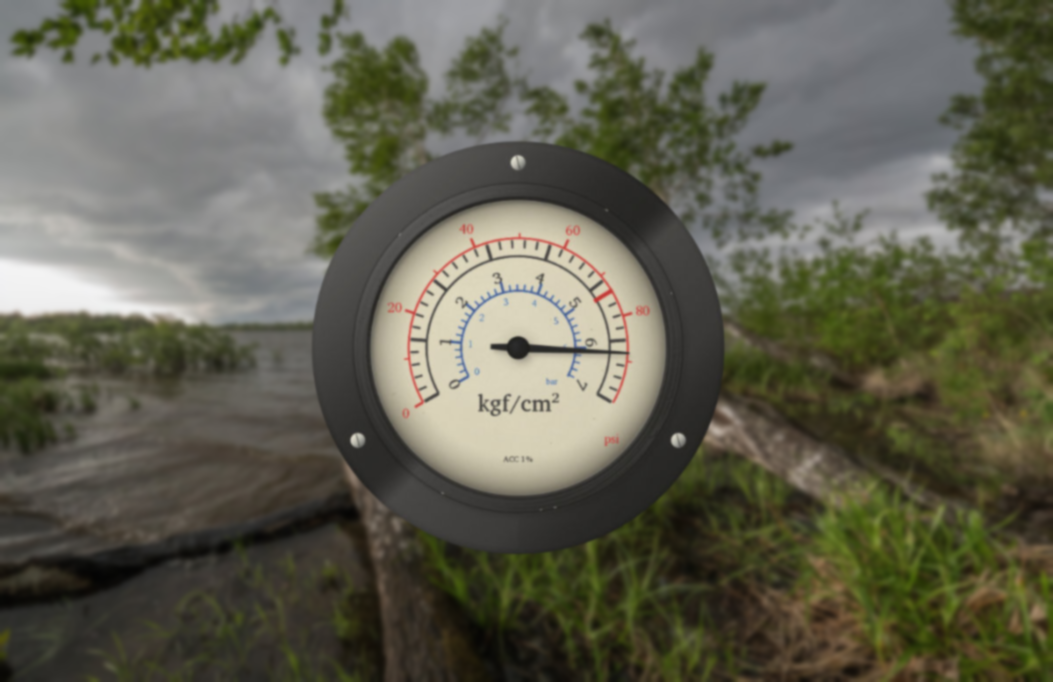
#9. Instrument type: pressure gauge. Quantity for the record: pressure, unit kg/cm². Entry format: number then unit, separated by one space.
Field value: 6.2 kg/cm²
